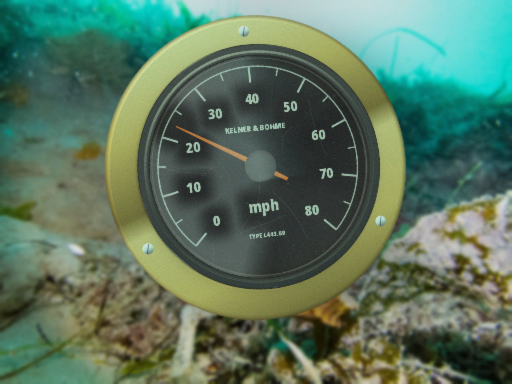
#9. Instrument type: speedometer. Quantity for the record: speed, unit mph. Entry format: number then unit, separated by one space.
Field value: 22.5 mph
